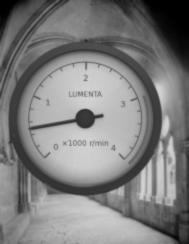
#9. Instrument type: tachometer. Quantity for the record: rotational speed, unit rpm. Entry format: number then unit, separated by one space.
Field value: 500 rpm
